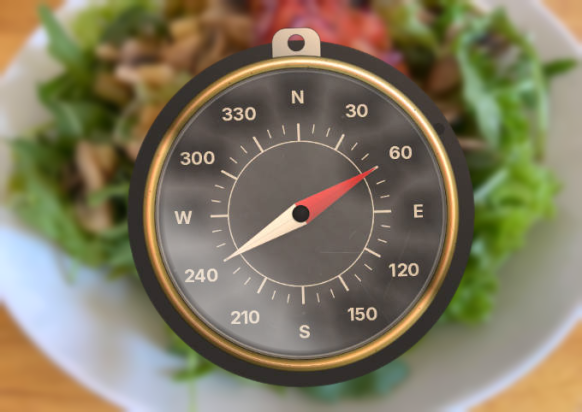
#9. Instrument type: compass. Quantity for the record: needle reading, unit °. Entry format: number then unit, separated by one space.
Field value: 60 °
